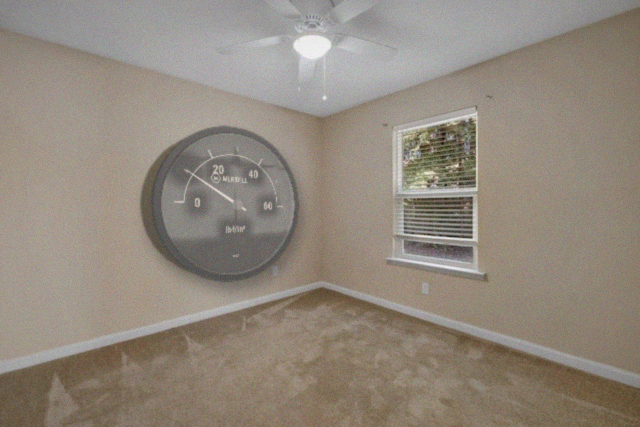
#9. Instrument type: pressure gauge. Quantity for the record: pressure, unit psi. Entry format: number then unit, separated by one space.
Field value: 10 psi
